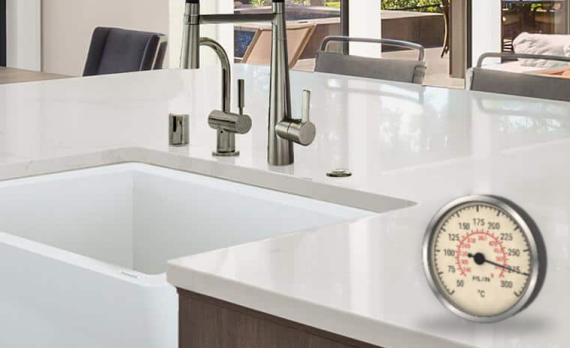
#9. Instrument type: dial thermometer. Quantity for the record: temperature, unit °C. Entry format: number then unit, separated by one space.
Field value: 275 °C
